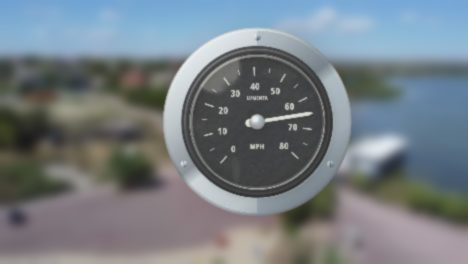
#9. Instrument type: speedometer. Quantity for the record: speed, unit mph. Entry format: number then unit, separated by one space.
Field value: 65 mph
